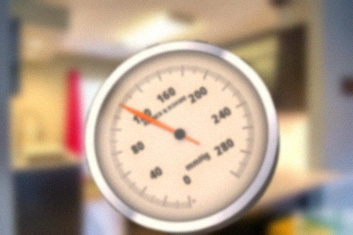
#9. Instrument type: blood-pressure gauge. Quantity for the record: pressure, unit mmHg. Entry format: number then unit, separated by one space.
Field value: 120 mmHg
